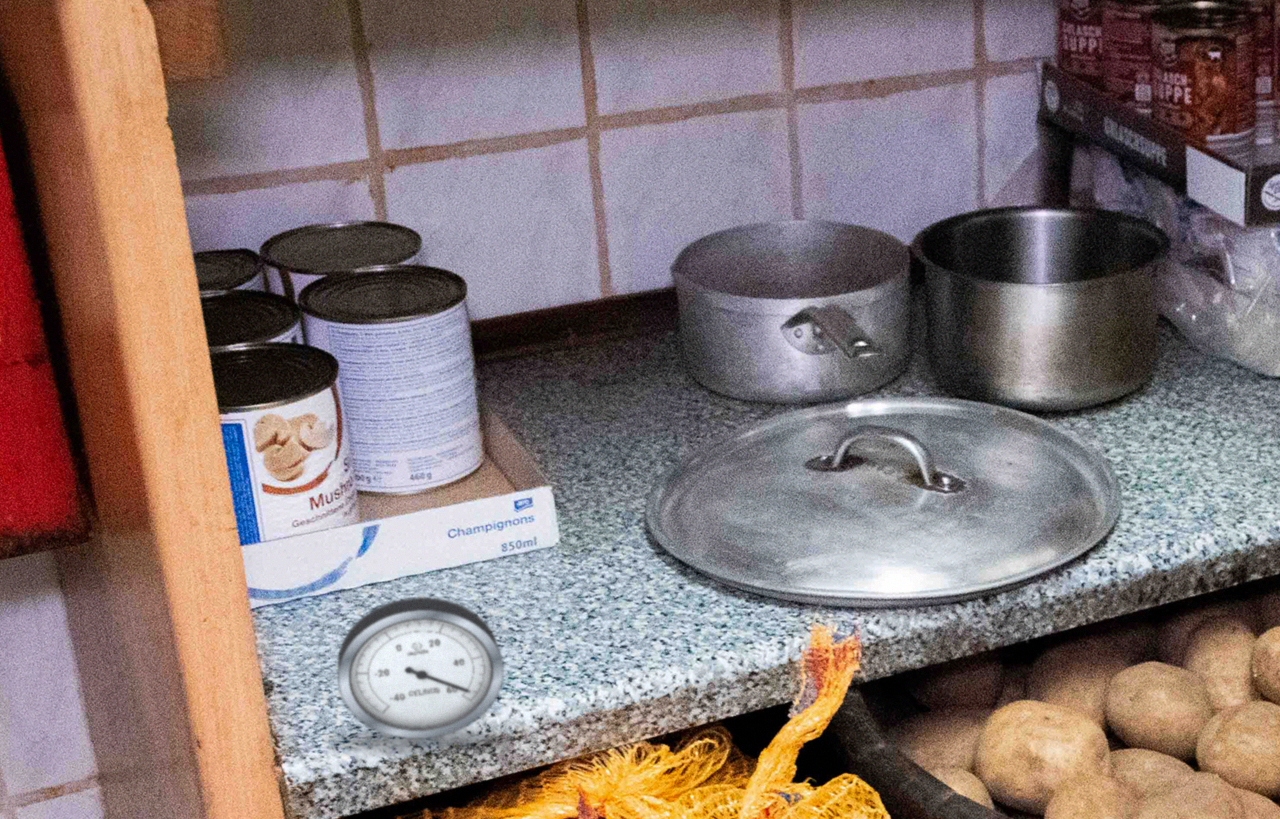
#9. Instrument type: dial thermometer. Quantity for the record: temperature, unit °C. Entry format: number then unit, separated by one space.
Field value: 56 °C
